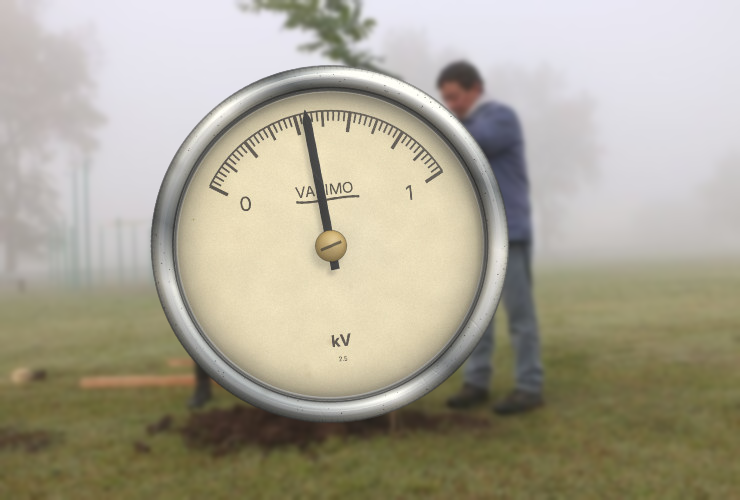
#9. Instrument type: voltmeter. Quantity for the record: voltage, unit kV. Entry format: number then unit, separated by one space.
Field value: 0.44 kV
